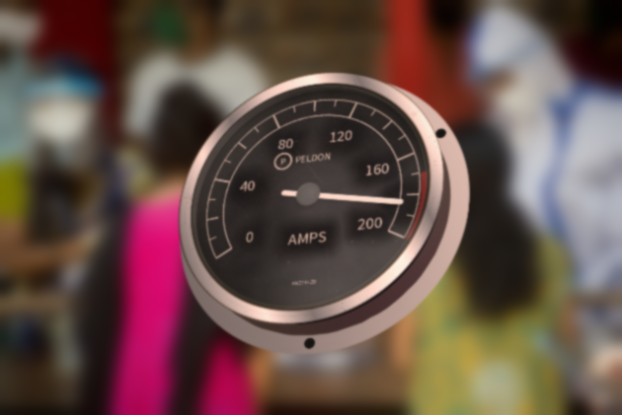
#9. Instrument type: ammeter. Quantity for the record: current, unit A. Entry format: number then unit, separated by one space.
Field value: 185 A
